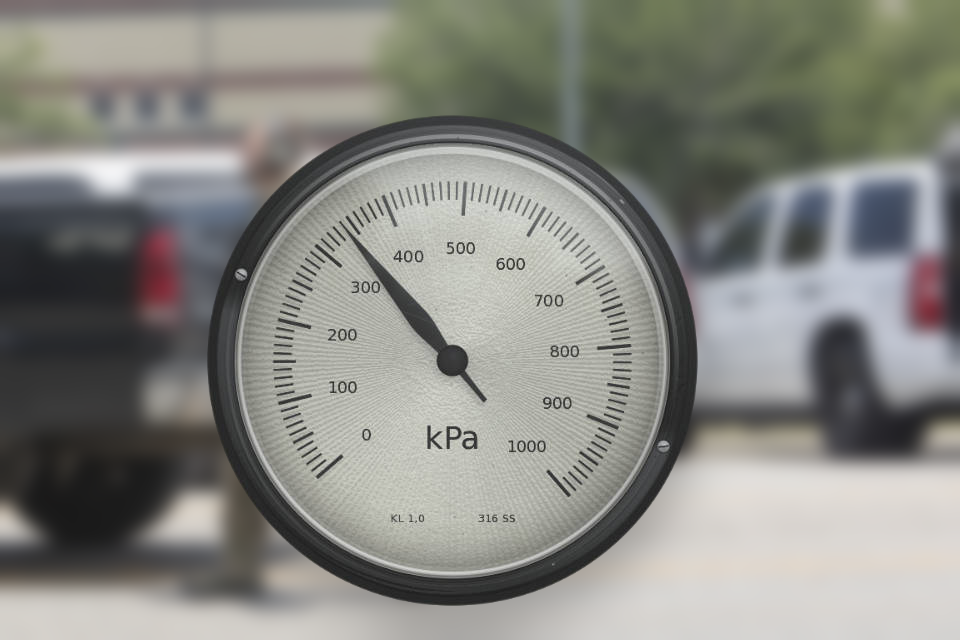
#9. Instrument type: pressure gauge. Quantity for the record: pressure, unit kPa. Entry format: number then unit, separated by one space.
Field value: 340 kPa
